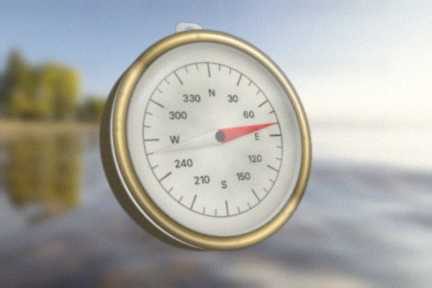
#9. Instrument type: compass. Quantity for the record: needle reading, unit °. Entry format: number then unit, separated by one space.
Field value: 80 °
